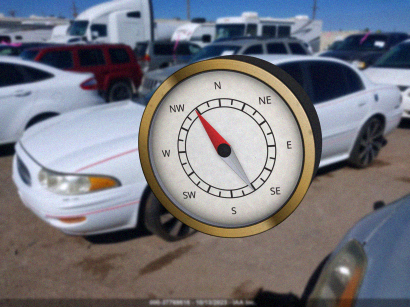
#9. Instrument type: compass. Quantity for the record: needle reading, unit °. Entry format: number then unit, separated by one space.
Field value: 330 °
